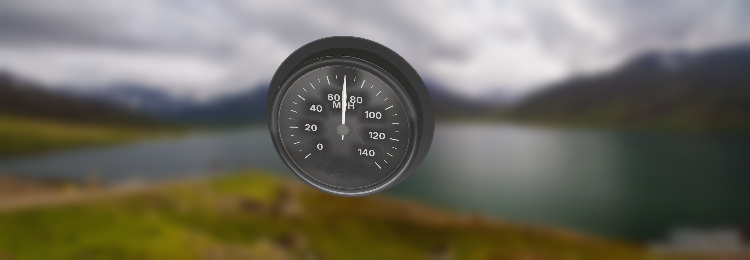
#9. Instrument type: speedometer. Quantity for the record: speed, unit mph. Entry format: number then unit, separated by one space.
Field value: 70 mph
